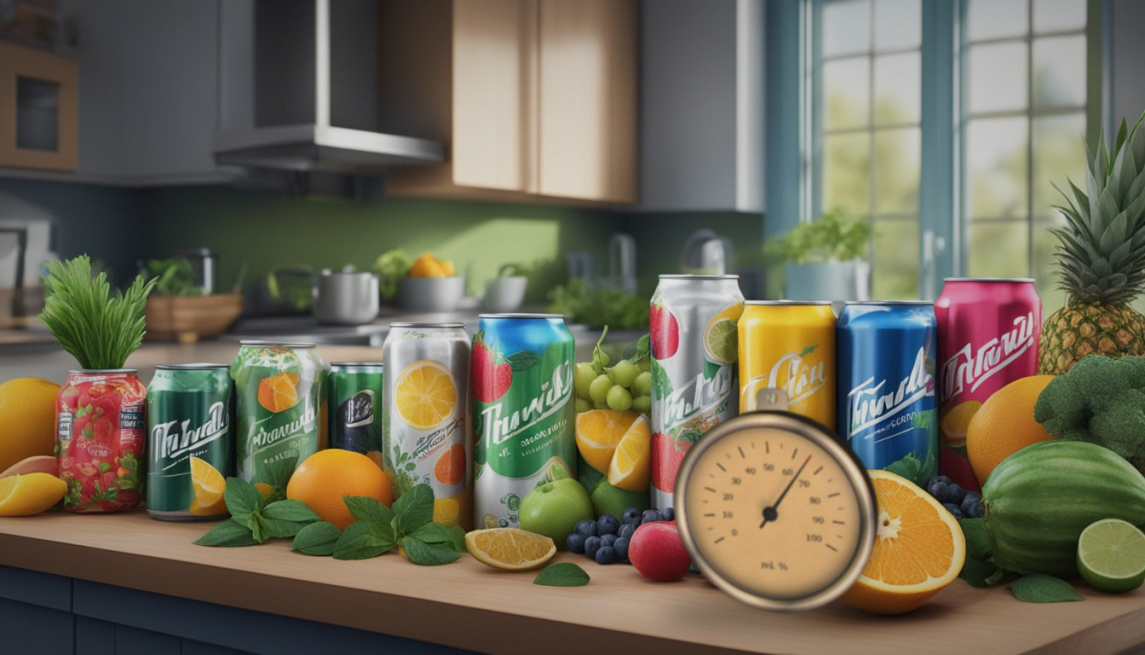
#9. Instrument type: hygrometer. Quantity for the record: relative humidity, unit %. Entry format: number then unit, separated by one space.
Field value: 65 %
